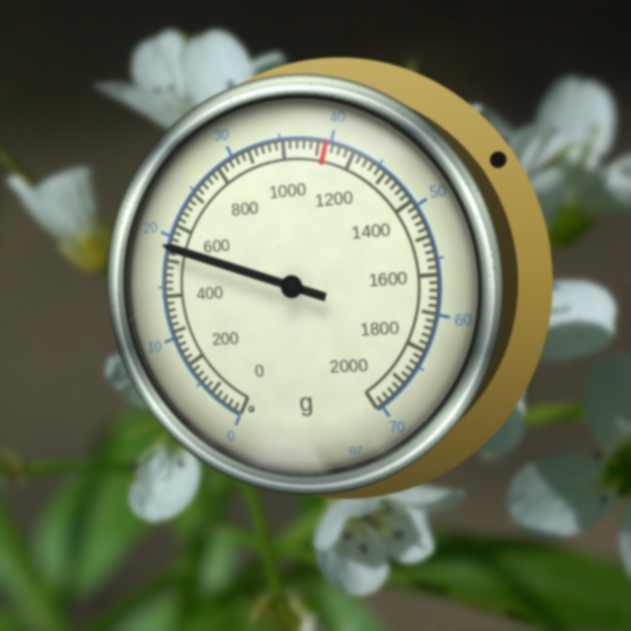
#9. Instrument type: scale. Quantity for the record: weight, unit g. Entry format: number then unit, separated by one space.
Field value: 540 g
